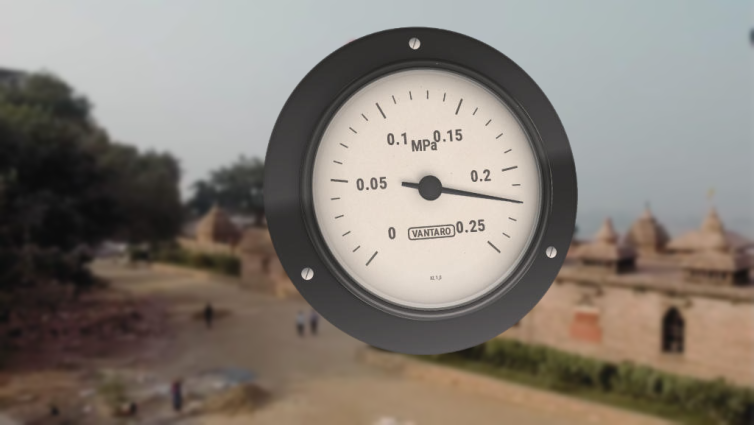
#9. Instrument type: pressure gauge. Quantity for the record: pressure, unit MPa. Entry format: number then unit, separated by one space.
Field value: 0.22 MPa
